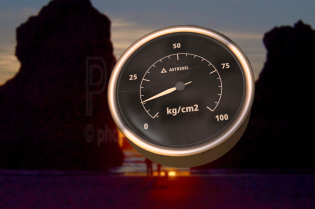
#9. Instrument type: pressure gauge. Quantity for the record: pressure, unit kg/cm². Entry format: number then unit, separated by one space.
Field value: 10 kg/cm²
